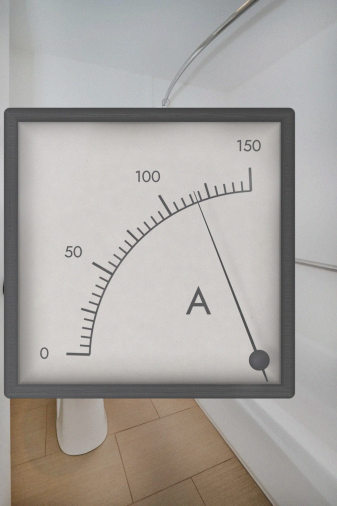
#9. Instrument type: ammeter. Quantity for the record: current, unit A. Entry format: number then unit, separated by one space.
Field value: 117.5 A
